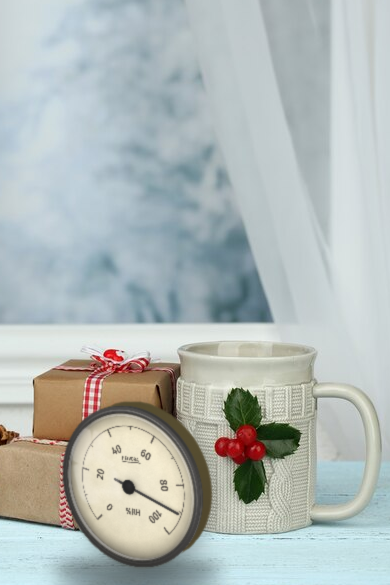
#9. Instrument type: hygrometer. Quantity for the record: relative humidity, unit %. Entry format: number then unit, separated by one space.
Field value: 90 %
